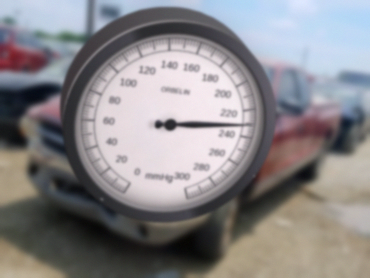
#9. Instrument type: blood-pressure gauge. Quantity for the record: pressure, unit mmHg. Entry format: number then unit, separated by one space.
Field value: 230 mmHg
